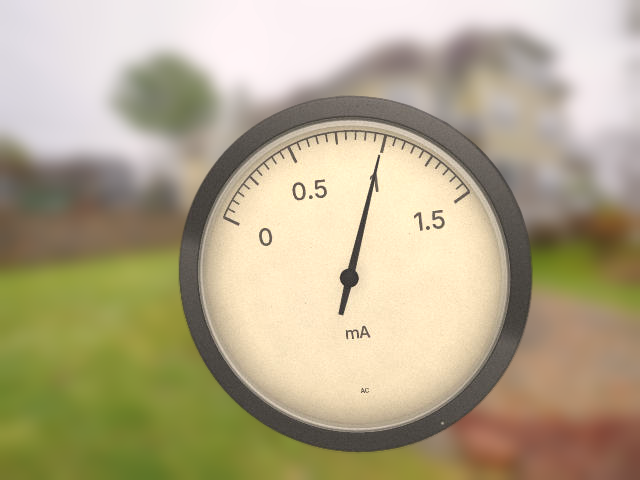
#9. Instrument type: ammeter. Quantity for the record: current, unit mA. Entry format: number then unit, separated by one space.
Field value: 1 mA
